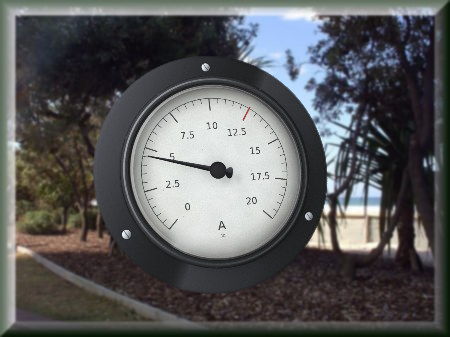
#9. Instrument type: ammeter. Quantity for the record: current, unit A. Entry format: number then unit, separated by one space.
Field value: 4.5 A
